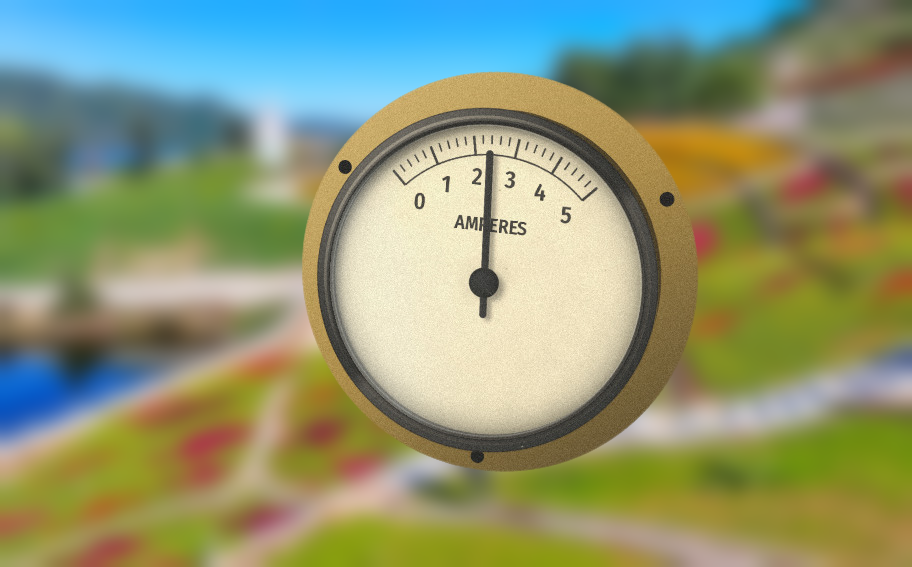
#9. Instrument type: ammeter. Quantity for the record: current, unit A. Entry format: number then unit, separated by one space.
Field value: 2.4 A
